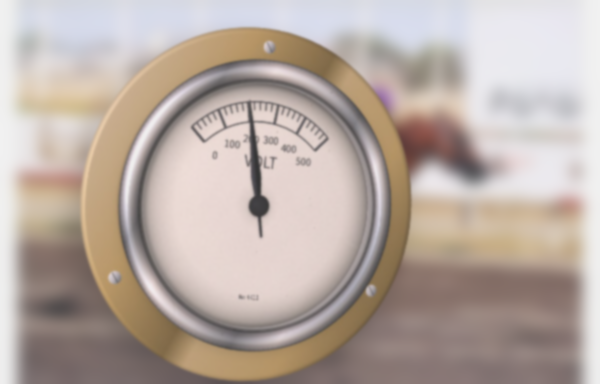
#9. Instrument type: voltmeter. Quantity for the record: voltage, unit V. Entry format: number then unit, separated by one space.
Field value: 200 V
